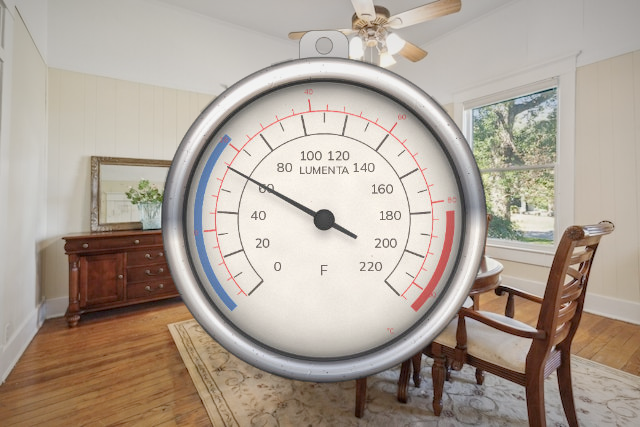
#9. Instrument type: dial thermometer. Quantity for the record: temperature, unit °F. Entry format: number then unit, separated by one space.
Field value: 60 °F
